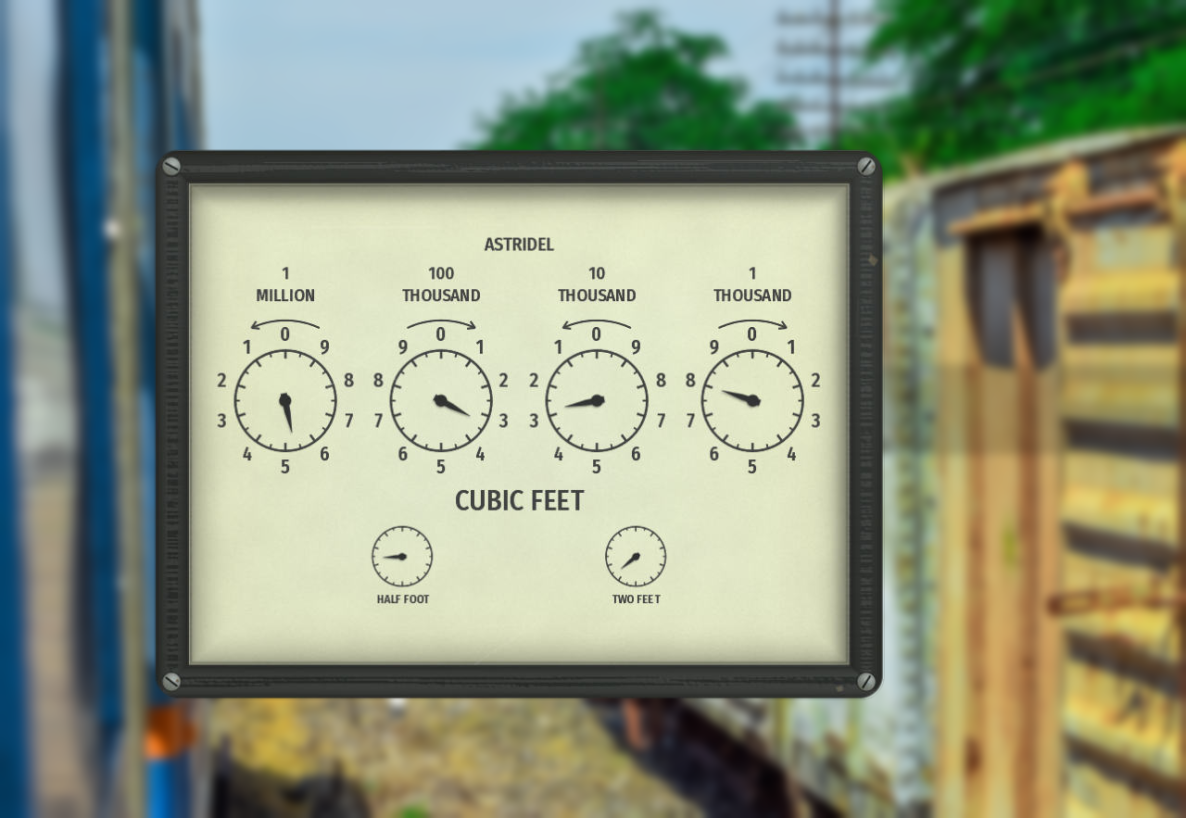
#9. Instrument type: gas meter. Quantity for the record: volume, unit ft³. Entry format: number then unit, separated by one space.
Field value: 532800 ft³
